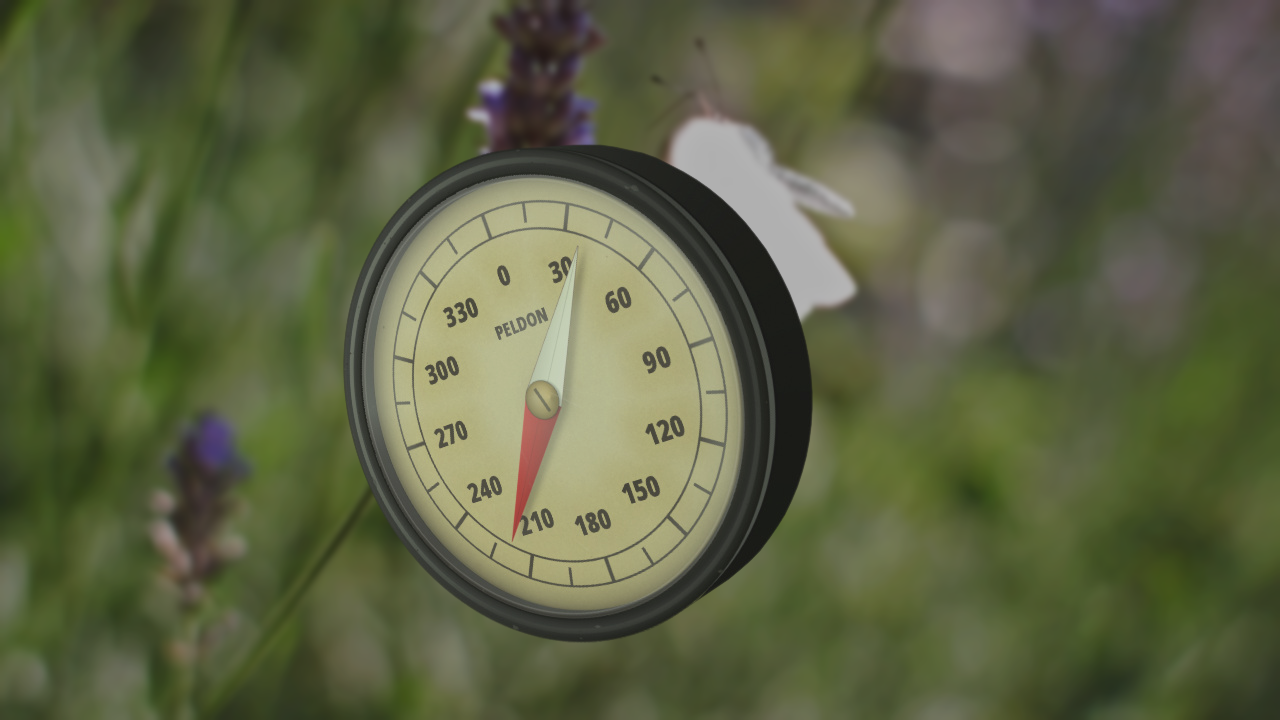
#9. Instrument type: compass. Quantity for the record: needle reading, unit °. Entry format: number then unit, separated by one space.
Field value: 217.5 °
